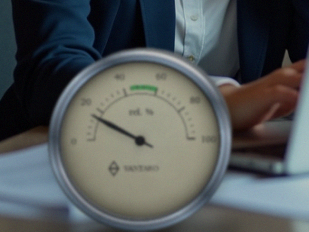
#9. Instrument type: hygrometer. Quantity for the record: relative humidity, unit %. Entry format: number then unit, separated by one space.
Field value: 16 %
